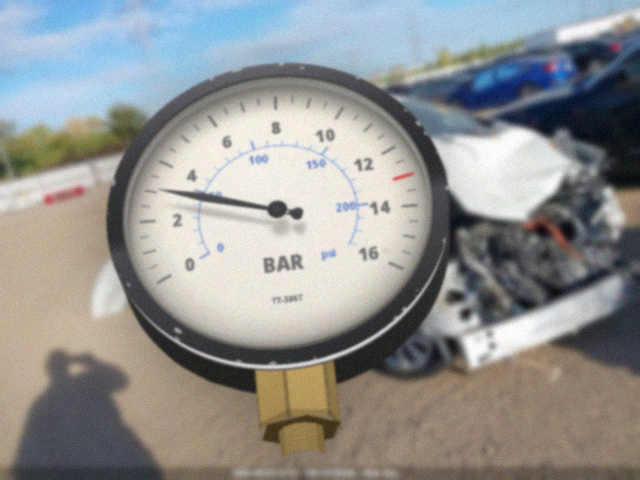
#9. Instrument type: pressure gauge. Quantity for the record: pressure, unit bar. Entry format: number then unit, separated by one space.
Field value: 3 bar
